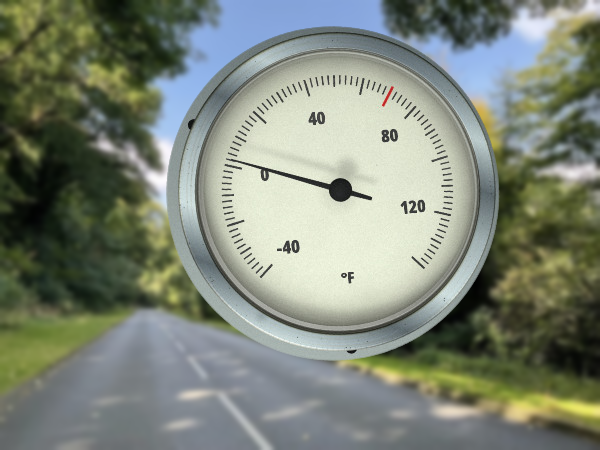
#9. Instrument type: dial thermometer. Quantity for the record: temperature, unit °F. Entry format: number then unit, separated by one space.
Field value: 2 °F
